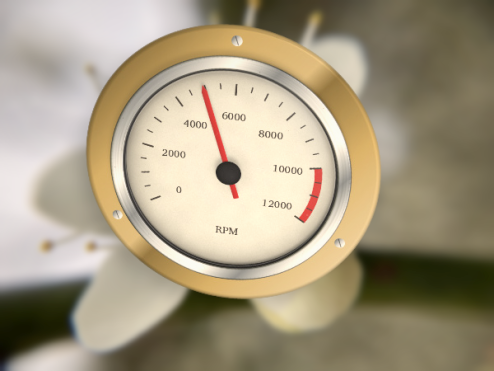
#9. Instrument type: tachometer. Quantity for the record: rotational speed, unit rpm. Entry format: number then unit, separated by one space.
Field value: 5000 rpm
